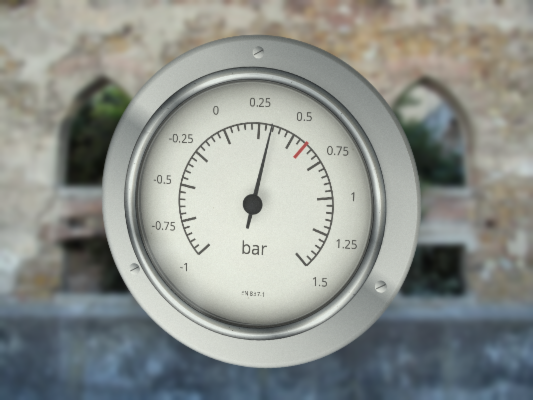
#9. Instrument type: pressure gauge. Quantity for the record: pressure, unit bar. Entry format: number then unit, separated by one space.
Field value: 0.35 bar
